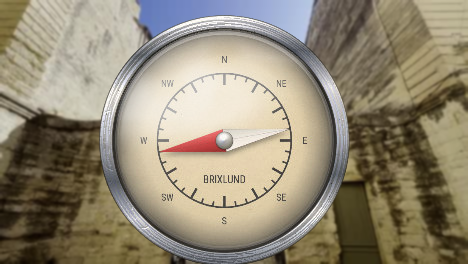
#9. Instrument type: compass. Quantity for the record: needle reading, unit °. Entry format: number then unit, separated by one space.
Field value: 260 °
